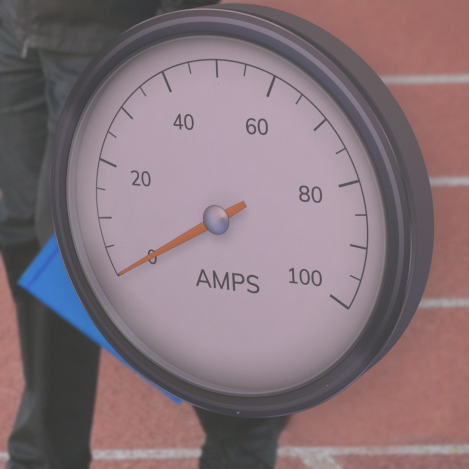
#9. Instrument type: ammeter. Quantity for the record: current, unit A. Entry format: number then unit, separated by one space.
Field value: 0 A
